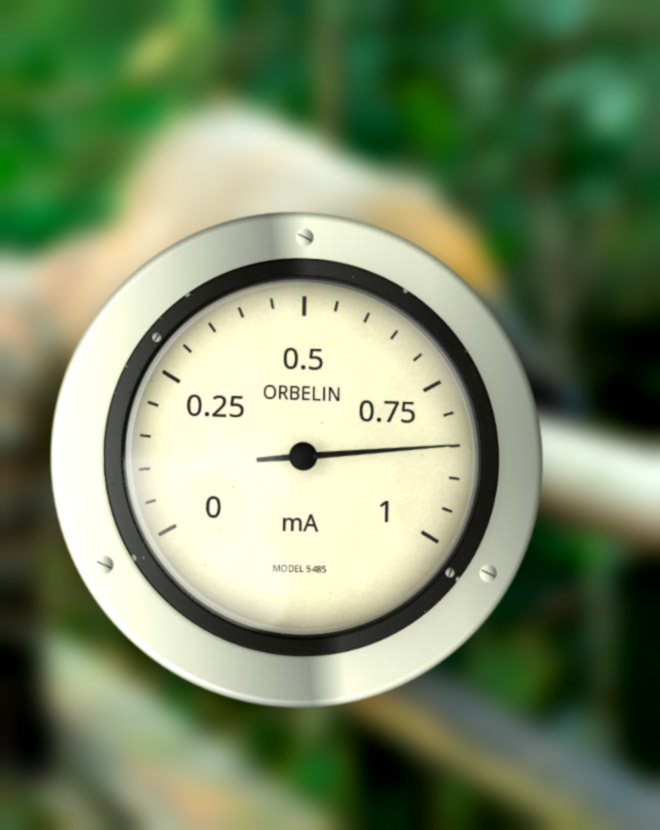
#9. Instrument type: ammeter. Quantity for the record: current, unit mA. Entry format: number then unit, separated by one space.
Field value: 0.85 mA
